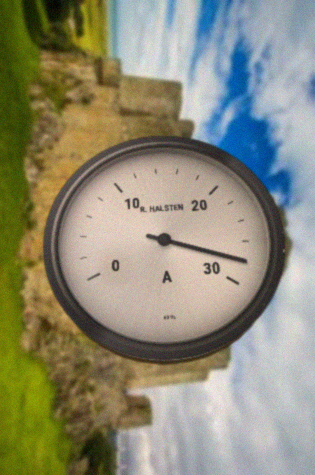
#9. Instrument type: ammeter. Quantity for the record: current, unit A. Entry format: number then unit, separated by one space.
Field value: 28 A
